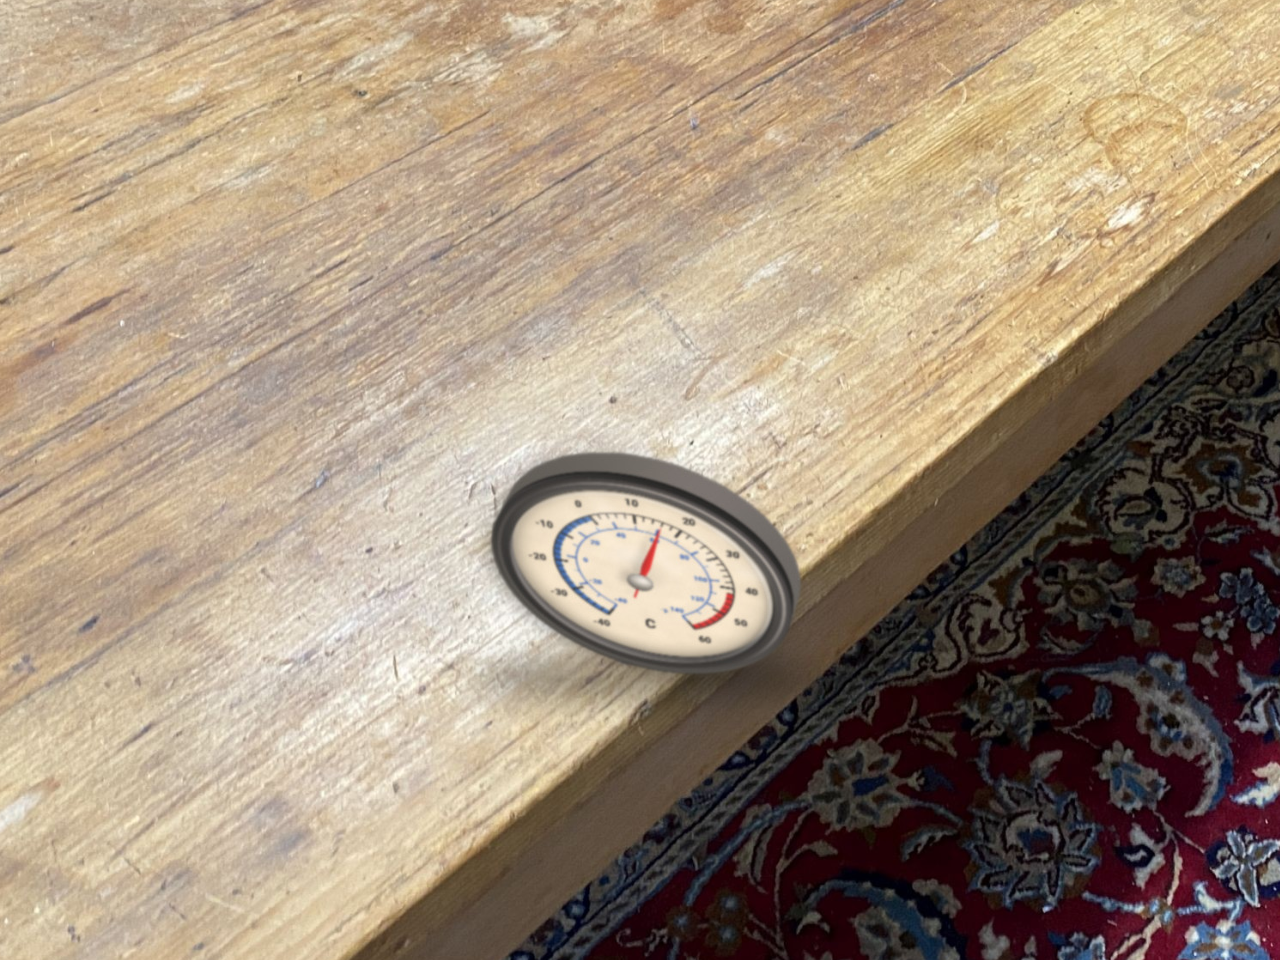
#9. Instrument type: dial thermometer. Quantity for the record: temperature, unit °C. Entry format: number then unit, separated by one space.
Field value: 16 °C
